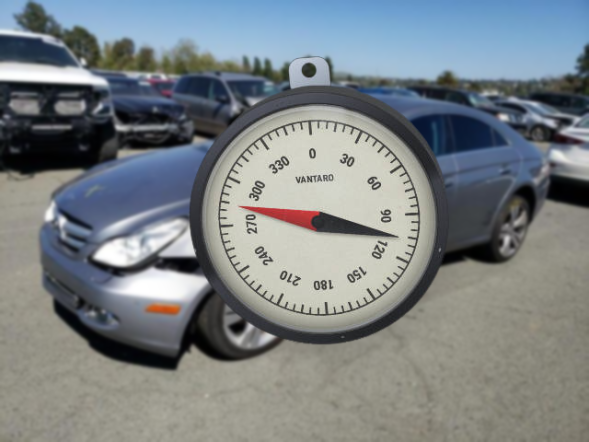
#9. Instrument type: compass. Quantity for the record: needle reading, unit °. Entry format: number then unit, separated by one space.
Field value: 285 °
